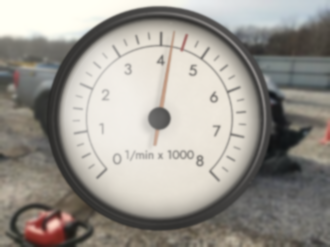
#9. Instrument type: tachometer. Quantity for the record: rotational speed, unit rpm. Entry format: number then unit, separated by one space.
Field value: 4250 rpm
